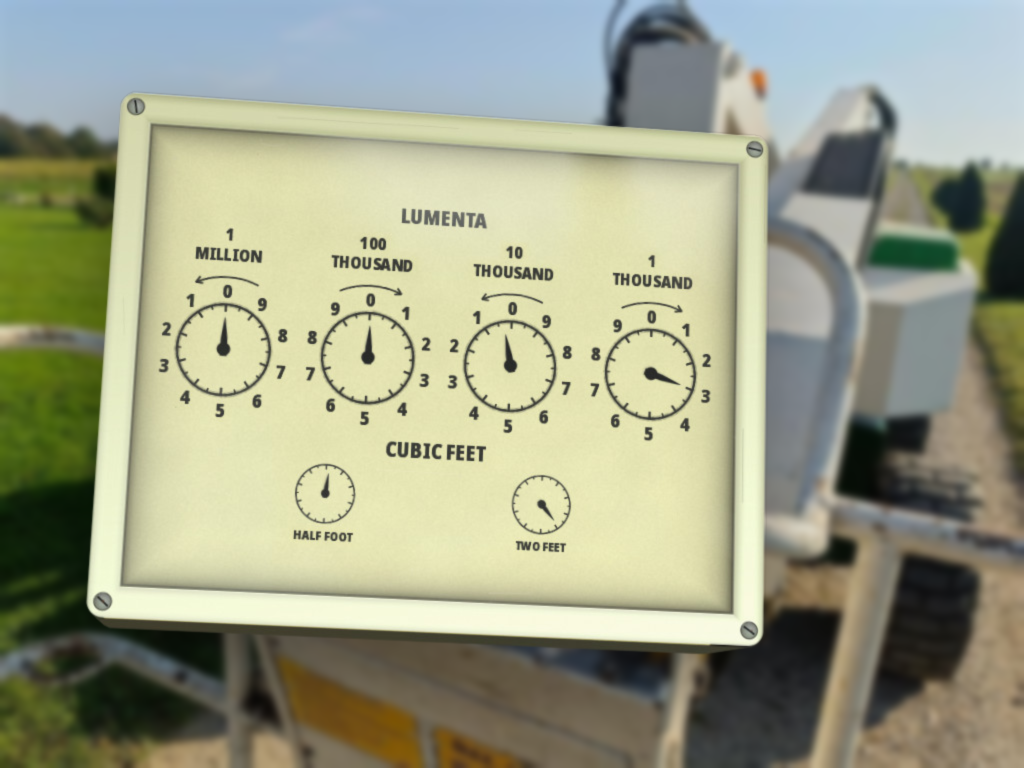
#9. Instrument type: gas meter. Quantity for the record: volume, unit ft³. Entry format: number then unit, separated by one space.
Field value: 300 ft³
